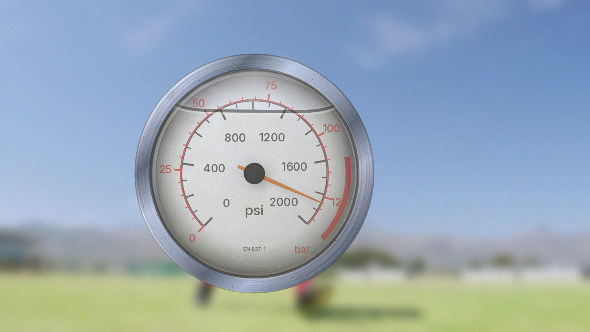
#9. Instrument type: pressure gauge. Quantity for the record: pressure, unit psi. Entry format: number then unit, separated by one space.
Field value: 1850 psi
